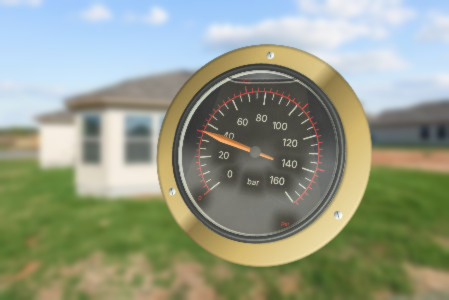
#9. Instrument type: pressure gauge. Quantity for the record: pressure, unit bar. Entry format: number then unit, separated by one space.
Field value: 35 bar
